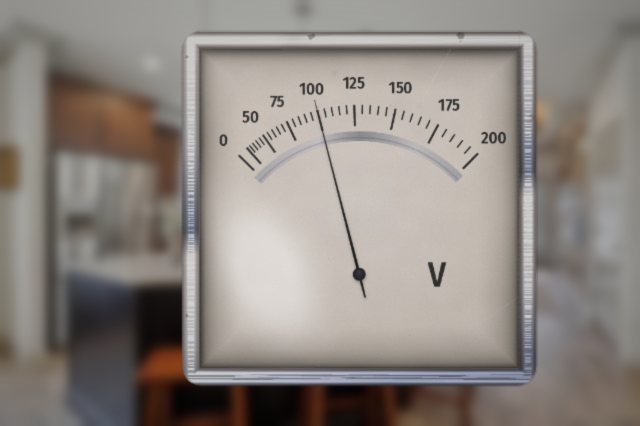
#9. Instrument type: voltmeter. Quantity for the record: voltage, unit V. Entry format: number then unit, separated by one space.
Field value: 100 V
